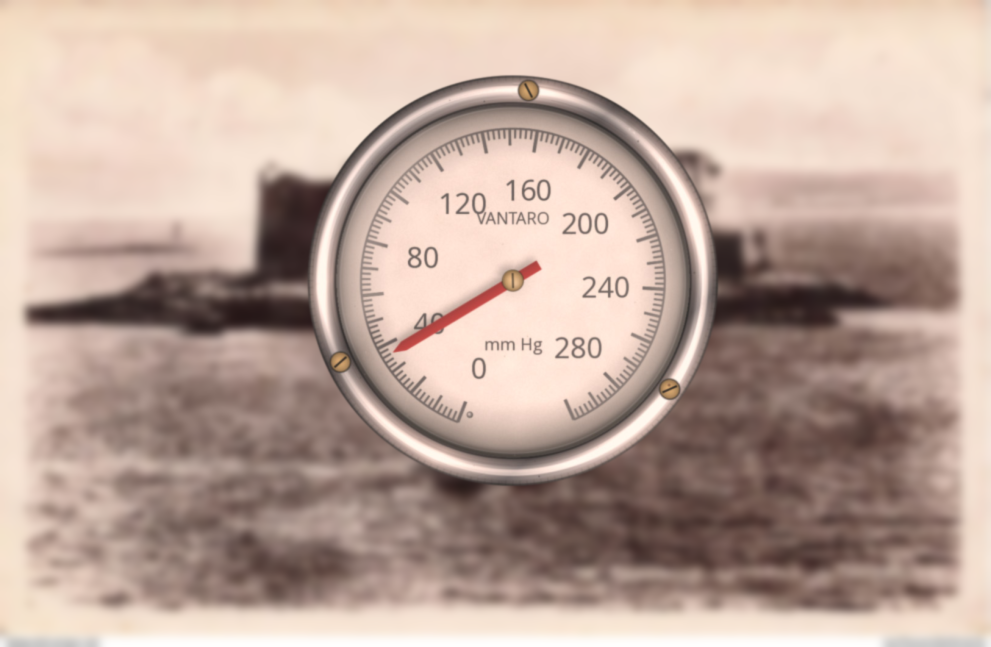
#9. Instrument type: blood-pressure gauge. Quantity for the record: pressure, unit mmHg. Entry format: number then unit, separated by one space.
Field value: 36 mmHg
